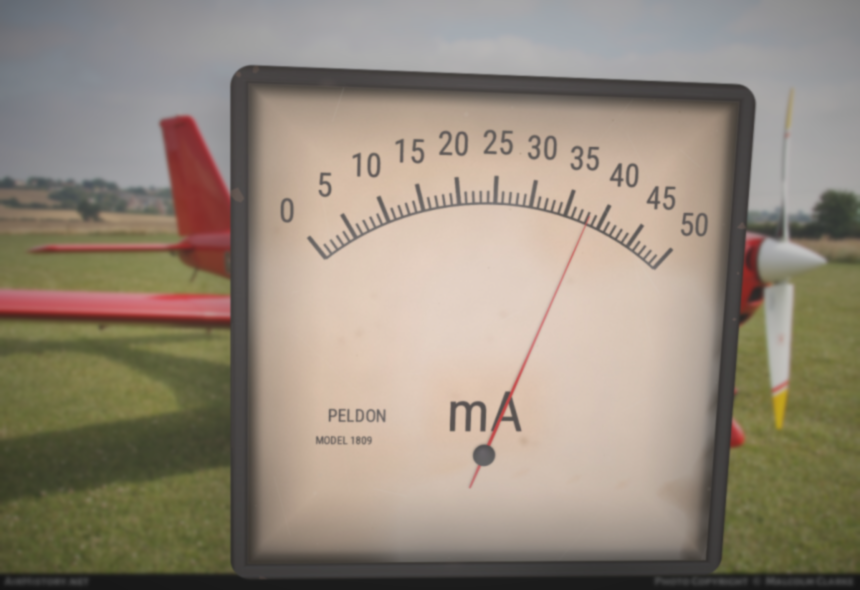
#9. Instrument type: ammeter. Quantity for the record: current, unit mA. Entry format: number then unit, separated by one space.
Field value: 38 mA
